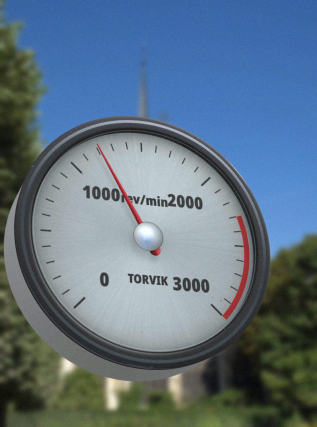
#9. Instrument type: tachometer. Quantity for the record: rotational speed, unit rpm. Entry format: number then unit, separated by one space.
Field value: 1200 rpm
